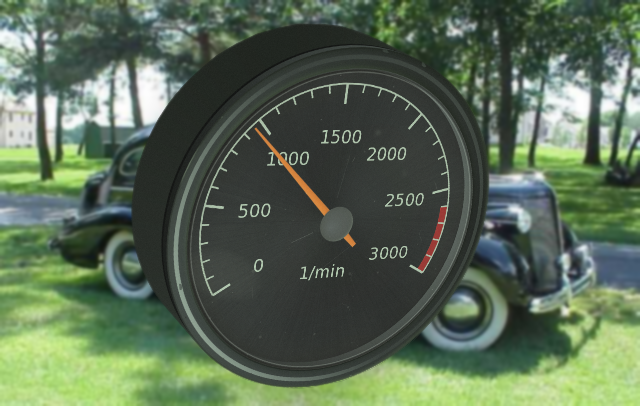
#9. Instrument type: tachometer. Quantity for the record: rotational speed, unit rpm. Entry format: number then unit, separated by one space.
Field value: 950 rpm
